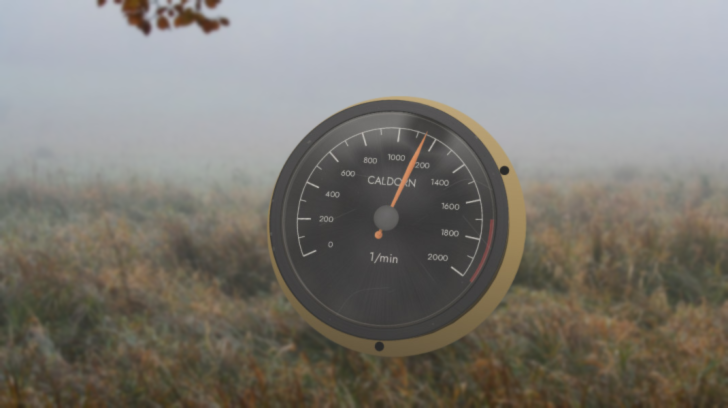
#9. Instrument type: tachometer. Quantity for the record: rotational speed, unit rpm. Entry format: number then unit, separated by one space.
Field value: 1150 rpm
